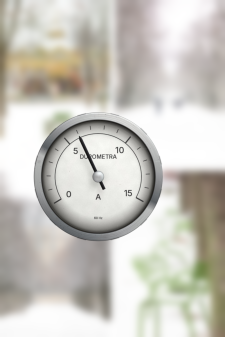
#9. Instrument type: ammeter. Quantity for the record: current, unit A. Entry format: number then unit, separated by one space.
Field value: 6 A
